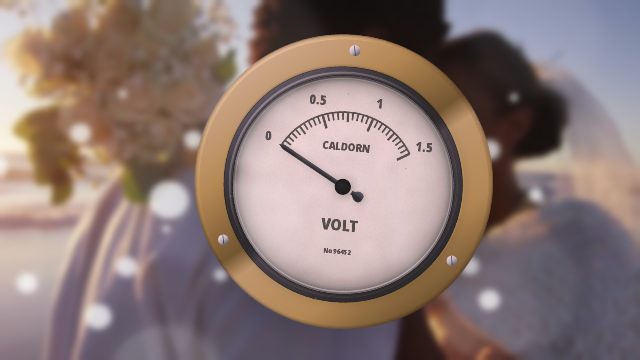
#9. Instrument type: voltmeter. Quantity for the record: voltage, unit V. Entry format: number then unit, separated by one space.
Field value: 0 V
